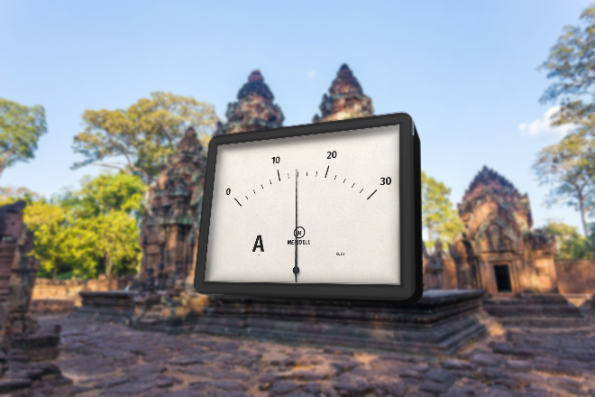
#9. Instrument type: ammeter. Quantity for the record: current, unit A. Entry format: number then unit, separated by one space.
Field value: 14 A
